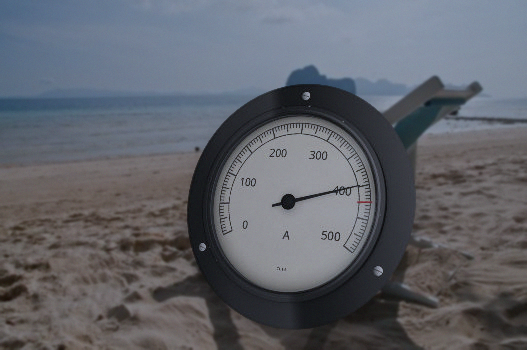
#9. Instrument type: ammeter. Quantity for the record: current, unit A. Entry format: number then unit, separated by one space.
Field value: 400 A
